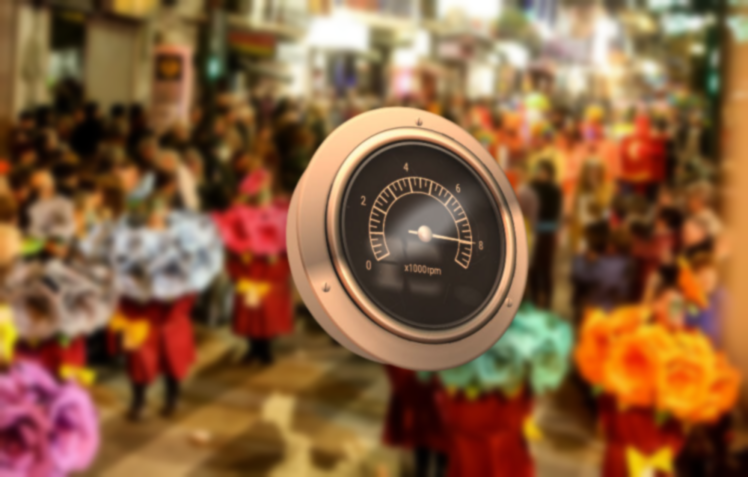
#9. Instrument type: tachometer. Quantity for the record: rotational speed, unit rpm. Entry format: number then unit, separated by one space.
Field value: 8000 rpm
